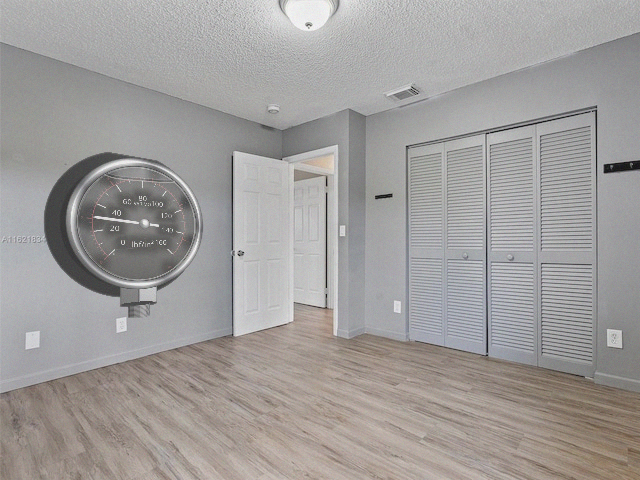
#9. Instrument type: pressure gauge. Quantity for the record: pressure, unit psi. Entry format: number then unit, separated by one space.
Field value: 30 psi
